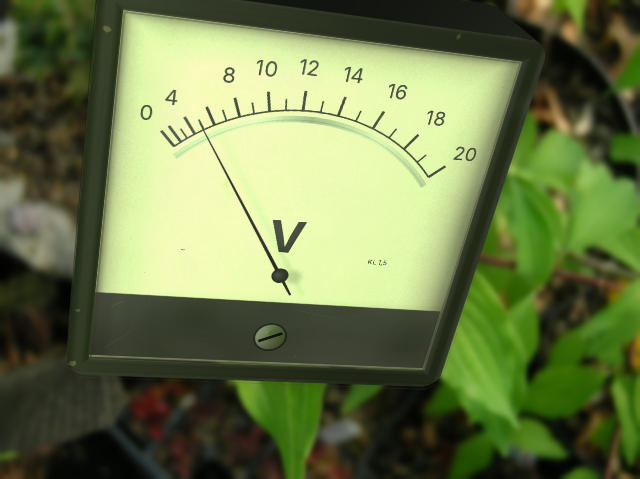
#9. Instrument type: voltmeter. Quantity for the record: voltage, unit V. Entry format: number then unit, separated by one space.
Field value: 5 V
